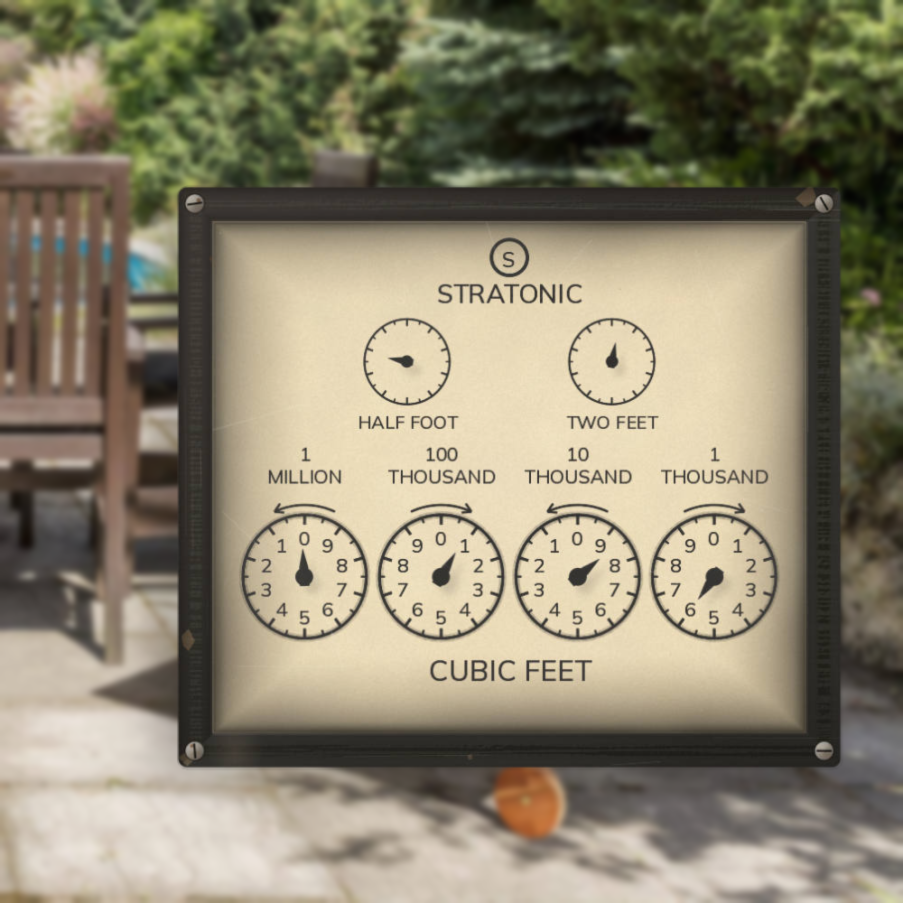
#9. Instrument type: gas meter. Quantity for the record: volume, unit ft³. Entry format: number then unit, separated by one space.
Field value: 8600 ft³
